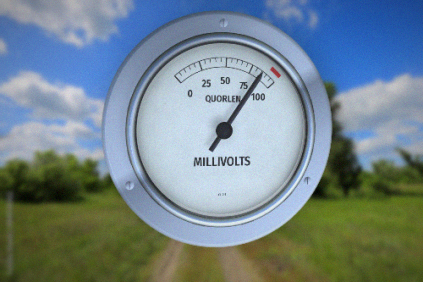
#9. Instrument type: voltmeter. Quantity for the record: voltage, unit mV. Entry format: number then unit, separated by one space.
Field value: 85 mV
